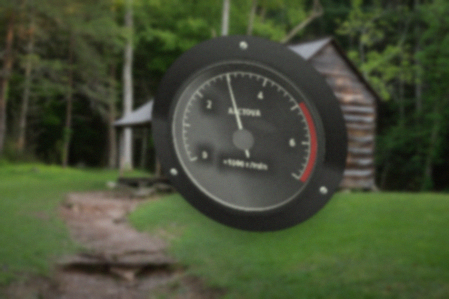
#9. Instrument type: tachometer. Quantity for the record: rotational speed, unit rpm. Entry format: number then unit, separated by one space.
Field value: 3000 rpm
